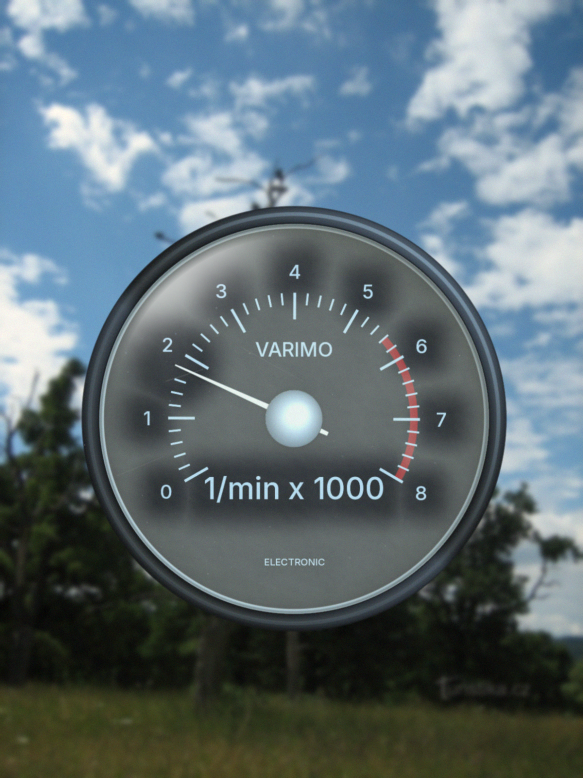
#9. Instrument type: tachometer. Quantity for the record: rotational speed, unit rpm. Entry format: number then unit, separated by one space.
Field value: 1800 rpm
